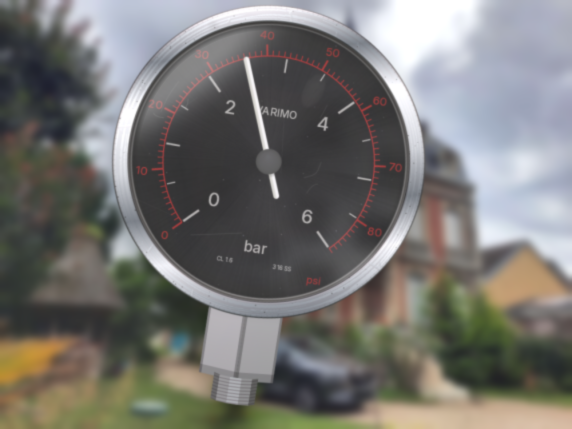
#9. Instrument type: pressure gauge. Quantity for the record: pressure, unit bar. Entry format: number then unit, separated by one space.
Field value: 2.5 bar
